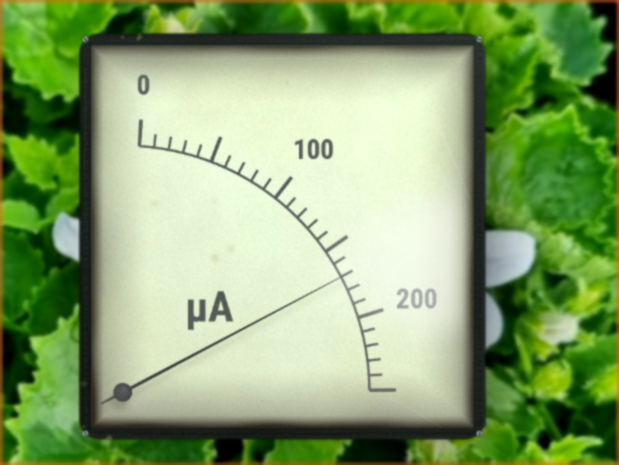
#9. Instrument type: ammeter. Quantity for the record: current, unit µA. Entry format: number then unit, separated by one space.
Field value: 170 µA
